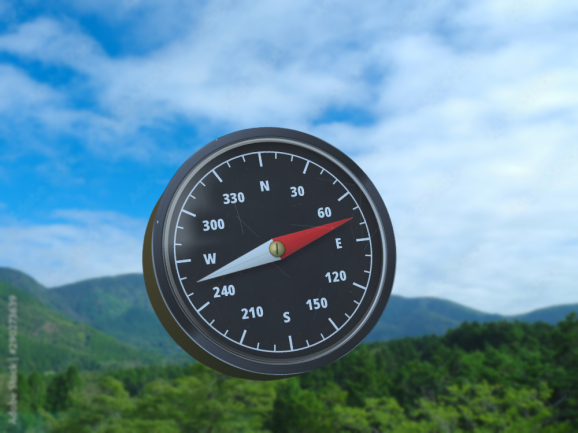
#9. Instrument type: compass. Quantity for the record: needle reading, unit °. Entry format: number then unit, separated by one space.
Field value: 75 °
